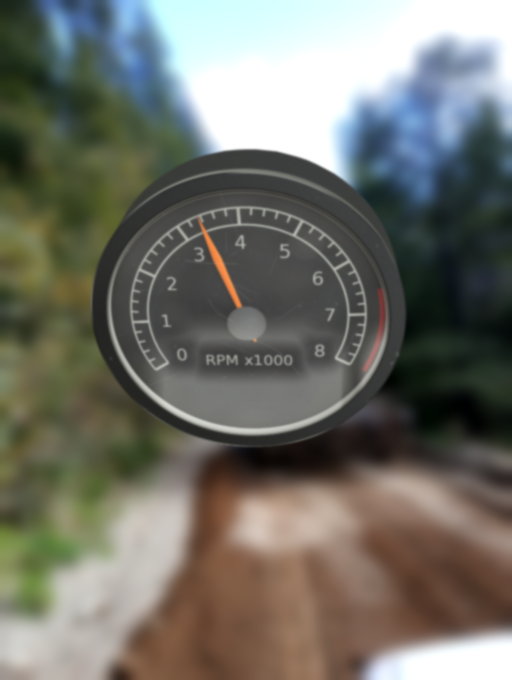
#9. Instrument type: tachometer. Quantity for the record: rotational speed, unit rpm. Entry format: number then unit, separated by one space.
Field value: 3400 rpm
